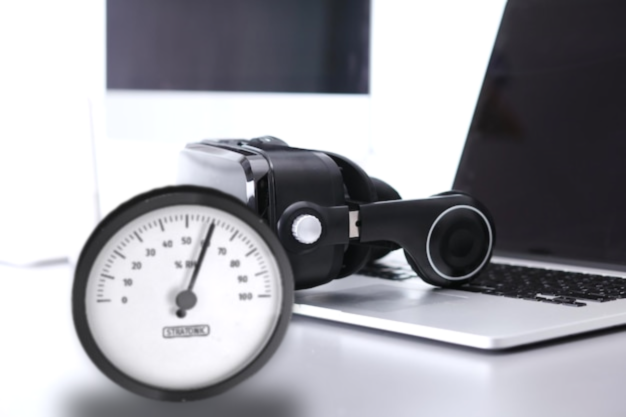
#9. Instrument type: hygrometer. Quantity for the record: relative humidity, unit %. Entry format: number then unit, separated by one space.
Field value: 60 %
